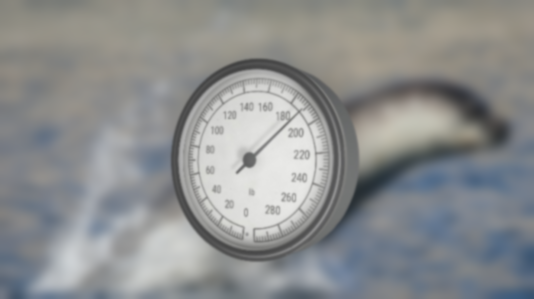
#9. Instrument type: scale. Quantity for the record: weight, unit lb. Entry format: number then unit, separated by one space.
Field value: 190 lb
